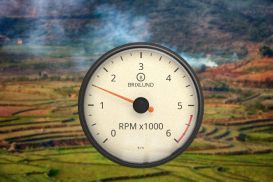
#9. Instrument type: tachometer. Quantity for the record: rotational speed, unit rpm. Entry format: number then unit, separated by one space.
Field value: 1500 rpm
